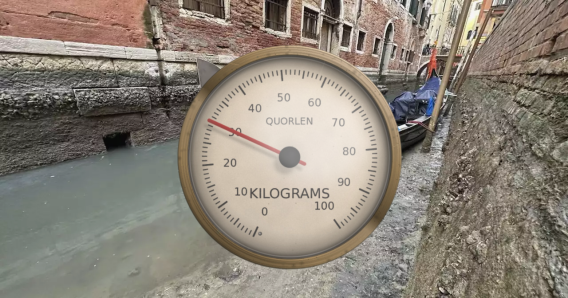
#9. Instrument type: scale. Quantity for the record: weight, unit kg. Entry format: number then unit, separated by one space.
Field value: 30 kg
